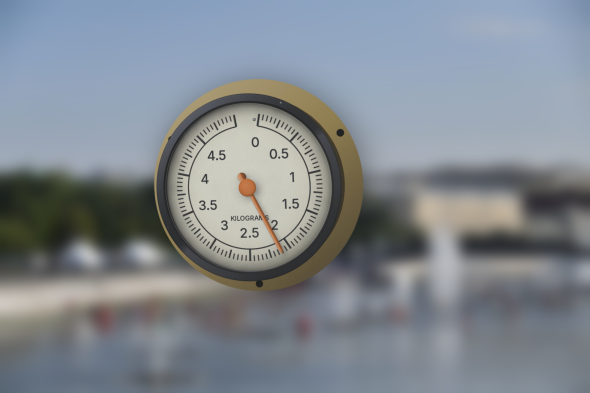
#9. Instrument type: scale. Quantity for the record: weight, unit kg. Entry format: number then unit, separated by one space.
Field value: 2.1 kg
